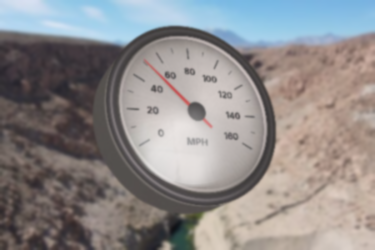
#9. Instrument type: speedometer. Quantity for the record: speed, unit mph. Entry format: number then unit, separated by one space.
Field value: 50 mph
